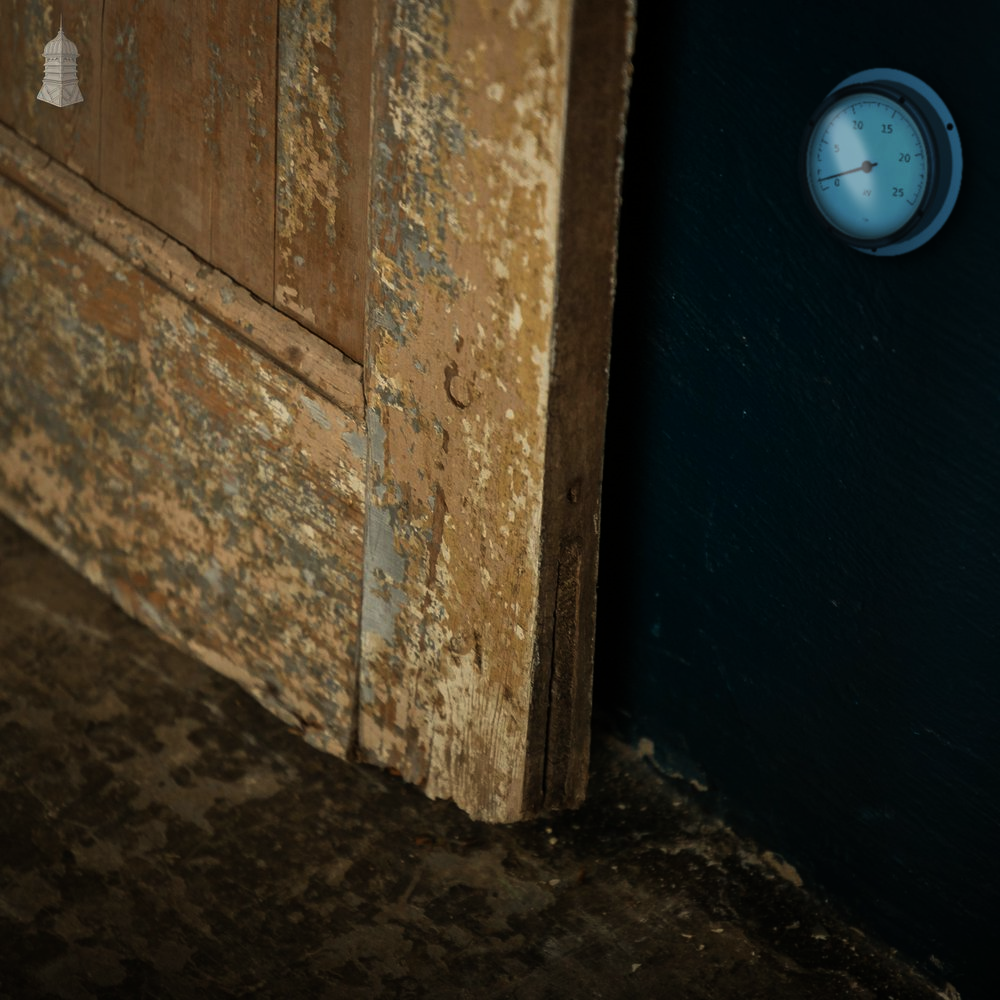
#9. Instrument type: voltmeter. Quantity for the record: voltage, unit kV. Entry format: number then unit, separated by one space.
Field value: 1 kV
